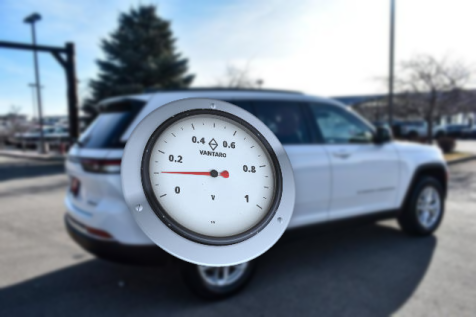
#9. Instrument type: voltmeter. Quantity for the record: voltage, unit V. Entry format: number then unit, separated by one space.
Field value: 0.1 V
